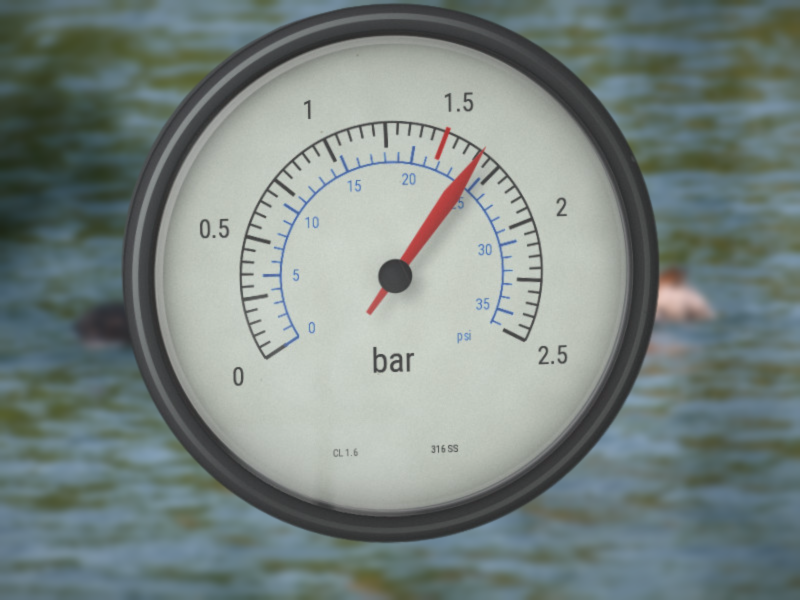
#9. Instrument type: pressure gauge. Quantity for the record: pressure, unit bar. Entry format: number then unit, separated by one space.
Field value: 1.65 bar
